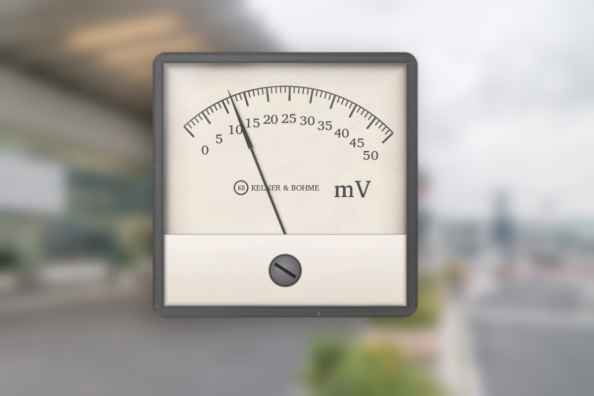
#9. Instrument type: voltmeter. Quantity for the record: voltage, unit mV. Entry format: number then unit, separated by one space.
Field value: 12 mV
